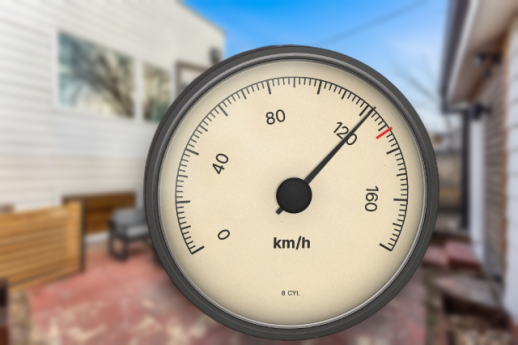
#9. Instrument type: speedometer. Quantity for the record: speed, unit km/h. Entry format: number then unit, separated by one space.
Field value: 122 km/h
